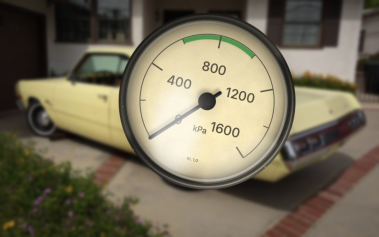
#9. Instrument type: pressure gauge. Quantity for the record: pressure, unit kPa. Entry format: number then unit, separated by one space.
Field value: 0 kPa
